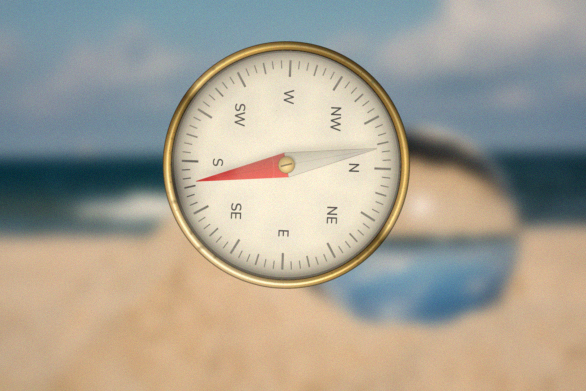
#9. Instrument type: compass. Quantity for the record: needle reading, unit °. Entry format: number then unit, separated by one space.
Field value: 167.5 °
